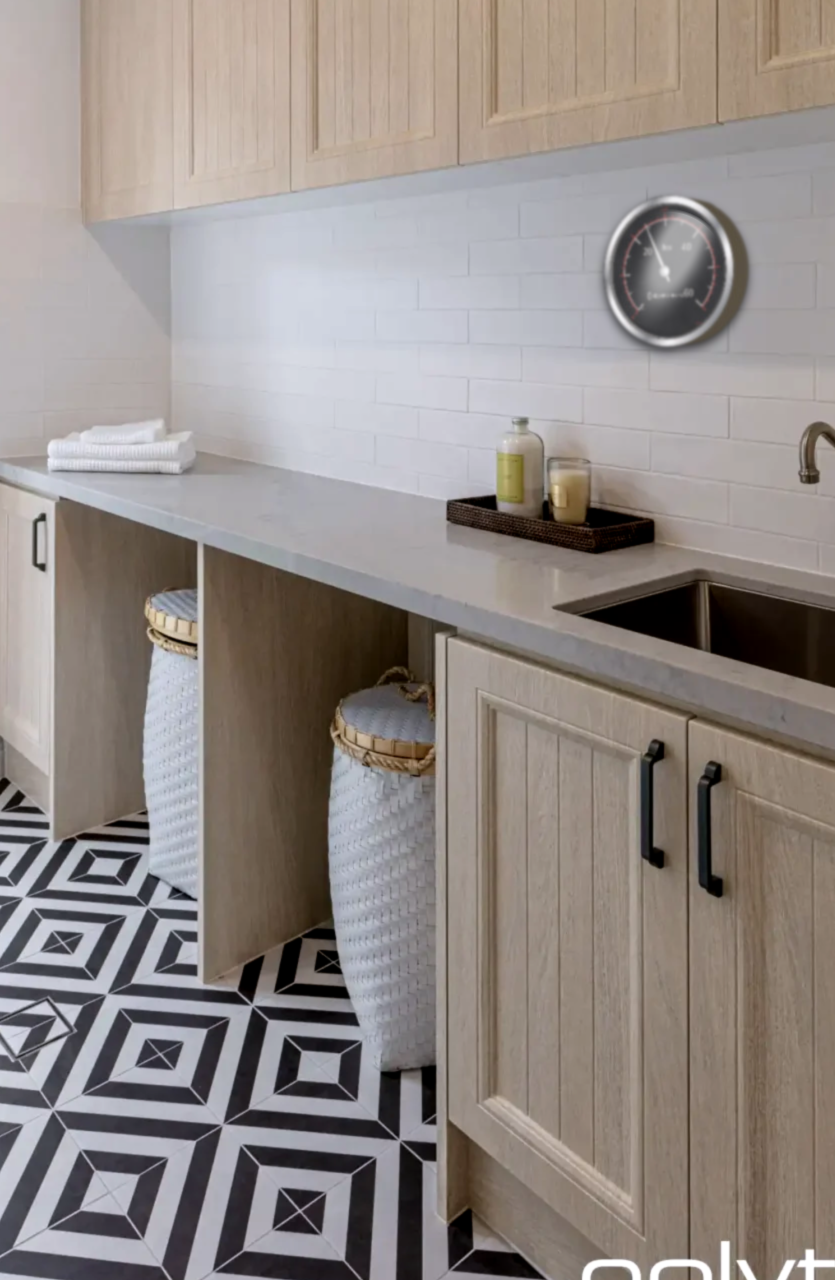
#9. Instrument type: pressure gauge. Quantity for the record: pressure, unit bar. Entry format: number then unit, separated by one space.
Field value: 25 bar
